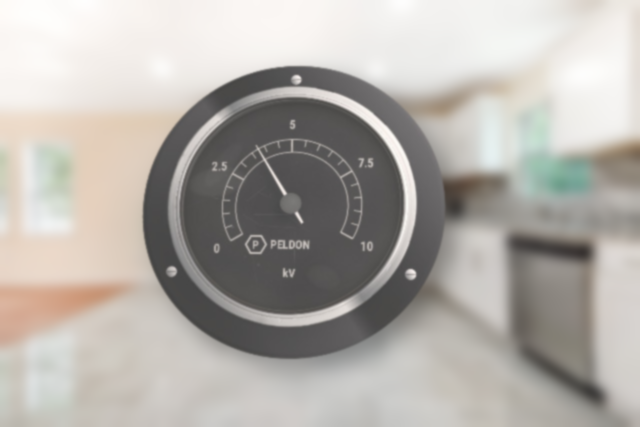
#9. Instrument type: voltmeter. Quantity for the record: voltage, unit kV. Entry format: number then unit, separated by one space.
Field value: 3.75 kV
